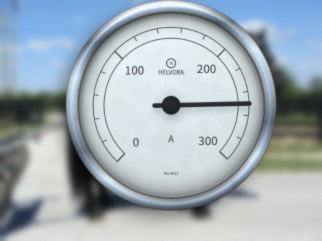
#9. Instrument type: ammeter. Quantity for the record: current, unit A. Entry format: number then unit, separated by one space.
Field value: 250 A
